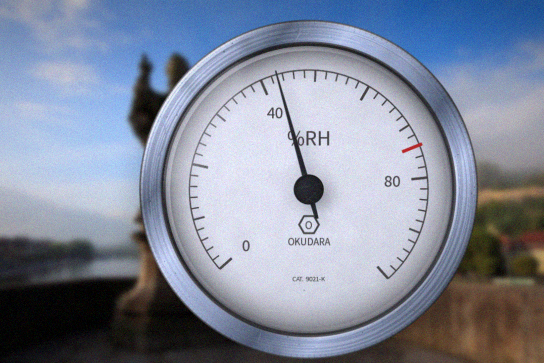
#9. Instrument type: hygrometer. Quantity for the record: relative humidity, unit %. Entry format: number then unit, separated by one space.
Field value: 43 %
